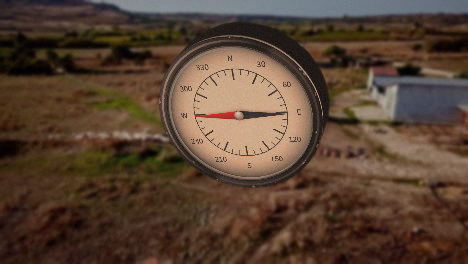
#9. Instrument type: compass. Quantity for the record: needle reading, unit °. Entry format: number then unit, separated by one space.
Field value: 270 °
